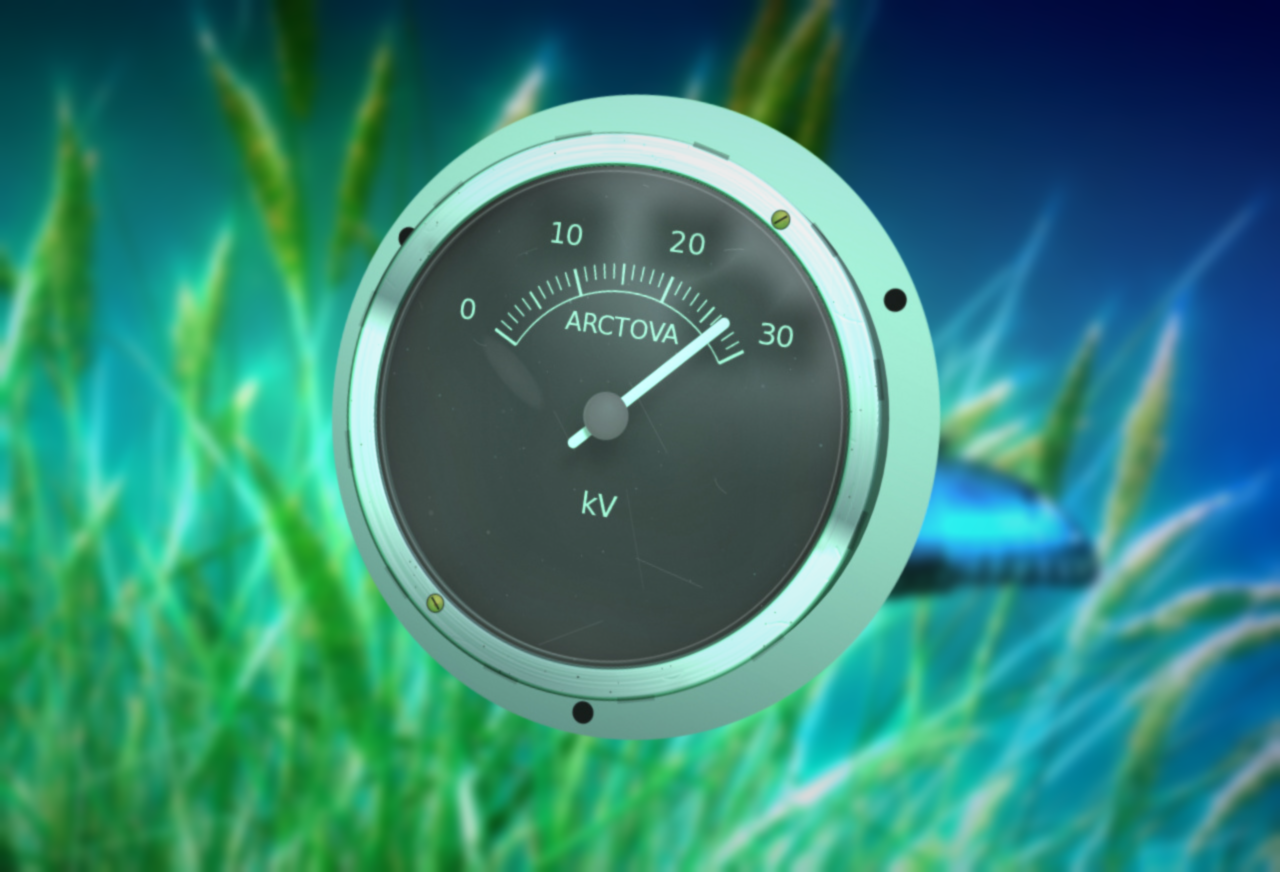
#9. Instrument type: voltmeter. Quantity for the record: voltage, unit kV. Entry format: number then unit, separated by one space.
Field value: 27 kV
